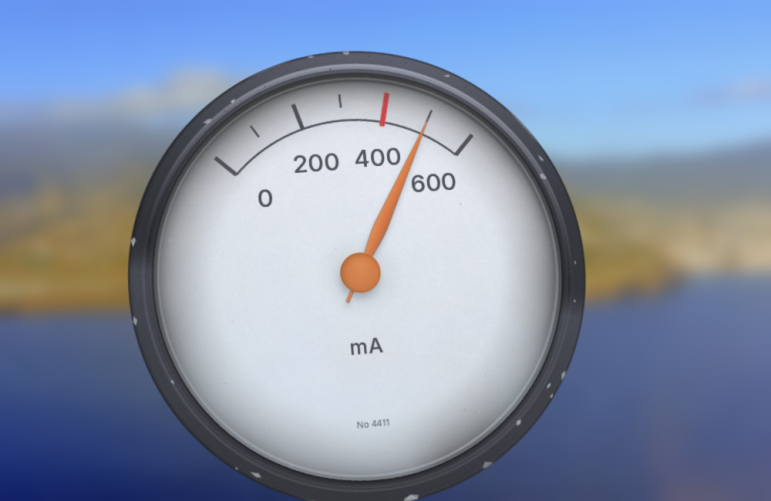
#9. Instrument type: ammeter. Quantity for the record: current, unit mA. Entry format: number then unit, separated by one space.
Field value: 500 mA
